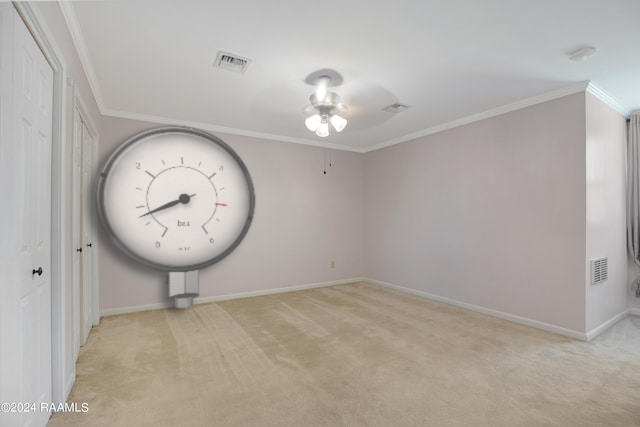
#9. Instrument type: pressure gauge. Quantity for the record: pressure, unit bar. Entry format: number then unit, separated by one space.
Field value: 0.75 bar
